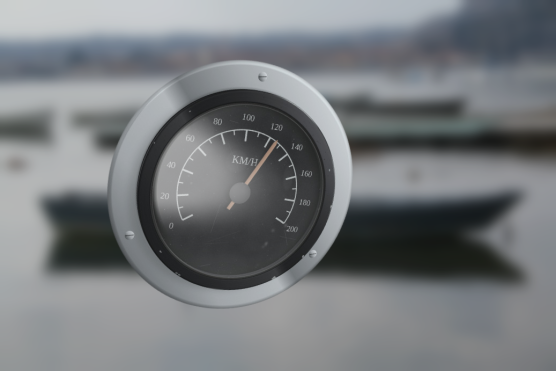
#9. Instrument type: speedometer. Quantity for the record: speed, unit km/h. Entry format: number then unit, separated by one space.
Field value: 125 km/h
